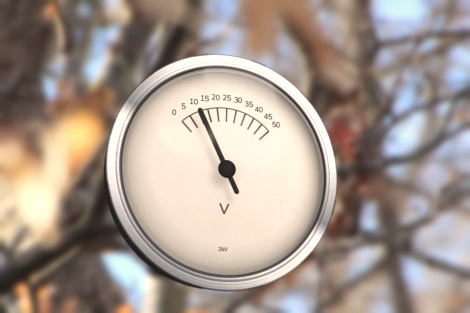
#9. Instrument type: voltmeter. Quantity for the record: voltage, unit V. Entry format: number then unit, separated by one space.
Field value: 10 V
